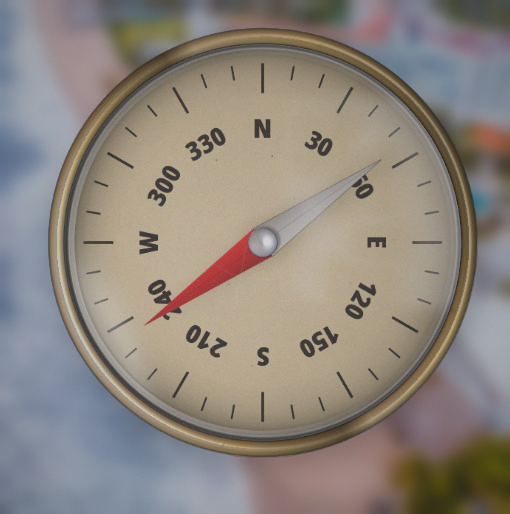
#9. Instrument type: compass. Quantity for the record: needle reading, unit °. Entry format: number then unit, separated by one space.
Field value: 235 °
